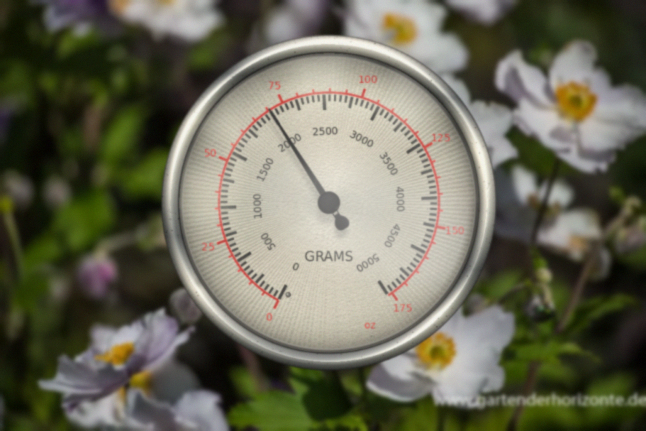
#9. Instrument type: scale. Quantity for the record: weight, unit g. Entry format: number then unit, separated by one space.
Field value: 2000 g
